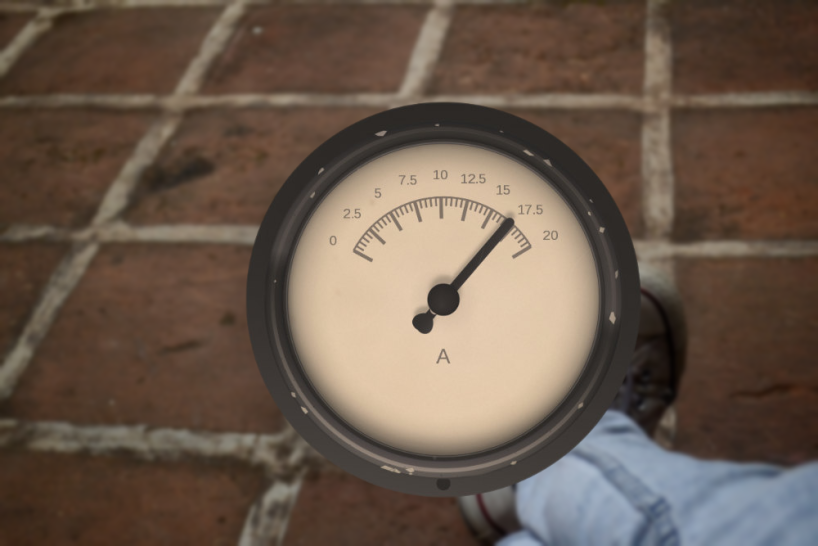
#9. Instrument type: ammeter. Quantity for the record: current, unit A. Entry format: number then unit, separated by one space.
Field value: 17 A
